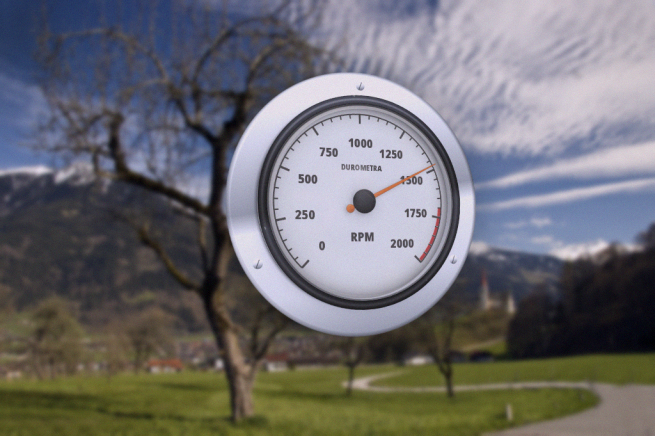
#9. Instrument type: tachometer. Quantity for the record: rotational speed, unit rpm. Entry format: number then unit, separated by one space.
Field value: 1475 rpm
